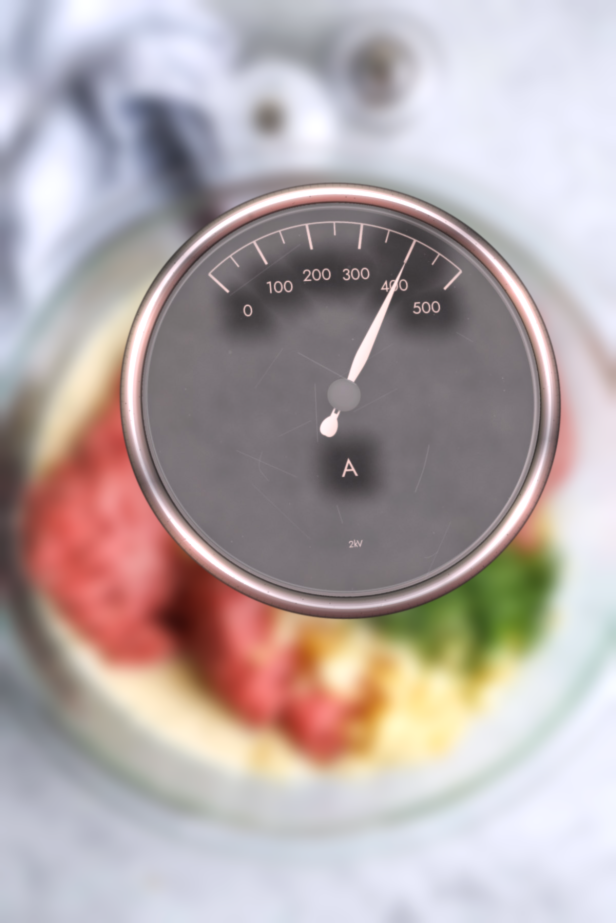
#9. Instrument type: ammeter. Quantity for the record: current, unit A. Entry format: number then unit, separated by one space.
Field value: 400 A
